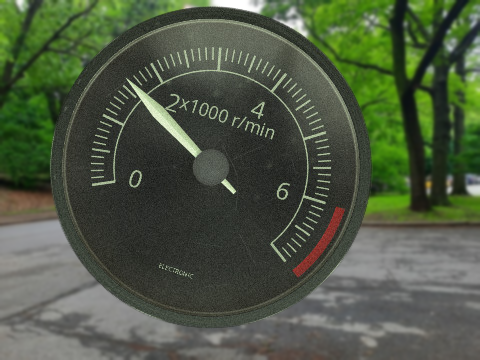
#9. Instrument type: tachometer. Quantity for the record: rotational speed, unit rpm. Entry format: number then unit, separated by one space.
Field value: 1600 rpm
